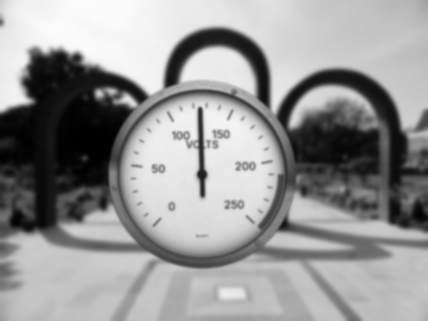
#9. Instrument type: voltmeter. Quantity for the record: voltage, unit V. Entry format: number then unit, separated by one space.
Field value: 125 V
